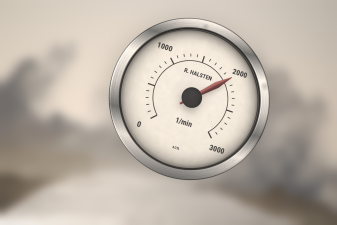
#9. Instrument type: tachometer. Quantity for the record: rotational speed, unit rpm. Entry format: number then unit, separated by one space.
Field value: 2000 rpm
